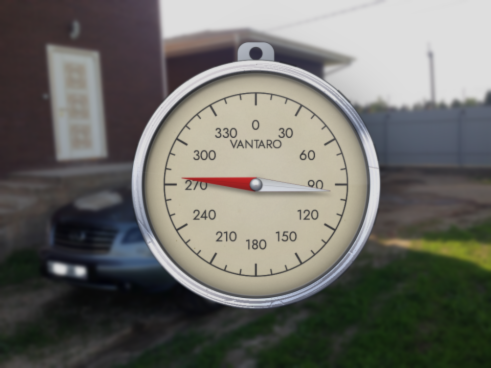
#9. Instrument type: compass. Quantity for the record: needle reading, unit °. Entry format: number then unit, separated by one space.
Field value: 275 °
